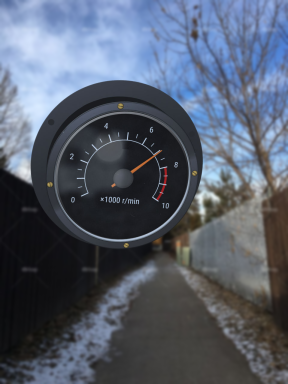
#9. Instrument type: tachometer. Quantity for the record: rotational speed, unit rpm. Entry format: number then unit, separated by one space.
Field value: 7000 rpm
